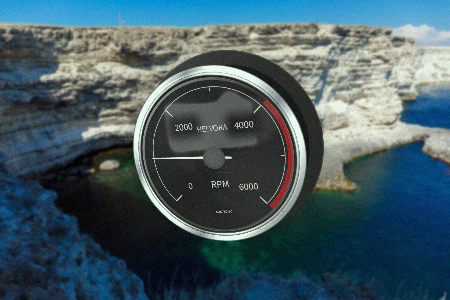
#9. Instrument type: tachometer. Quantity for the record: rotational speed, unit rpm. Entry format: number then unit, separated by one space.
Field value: 1000 rpm
